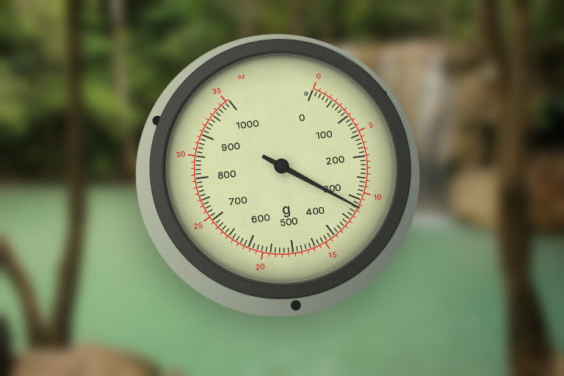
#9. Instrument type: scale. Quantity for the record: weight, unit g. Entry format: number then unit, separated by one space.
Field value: 320 g
